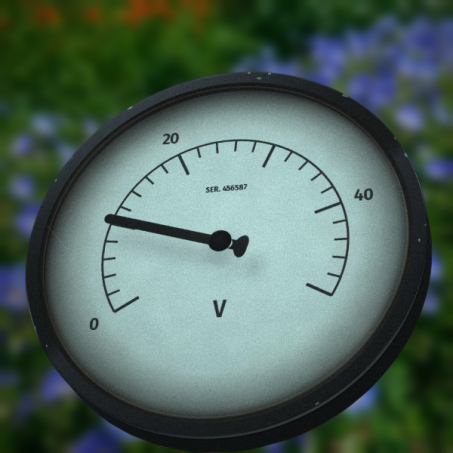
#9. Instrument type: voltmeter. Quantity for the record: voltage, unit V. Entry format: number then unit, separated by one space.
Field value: 10 V
